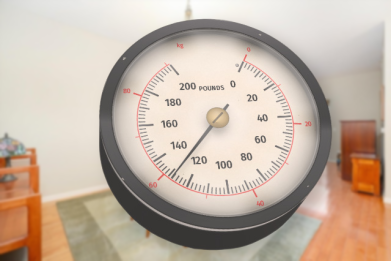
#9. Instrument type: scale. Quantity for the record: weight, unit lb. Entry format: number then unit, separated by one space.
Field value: 128 lb
